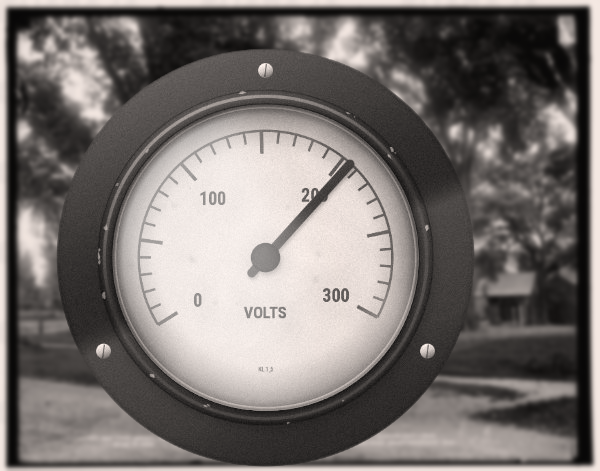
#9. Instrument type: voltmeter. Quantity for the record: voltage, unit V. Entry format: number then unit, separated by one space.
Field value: 205 V
